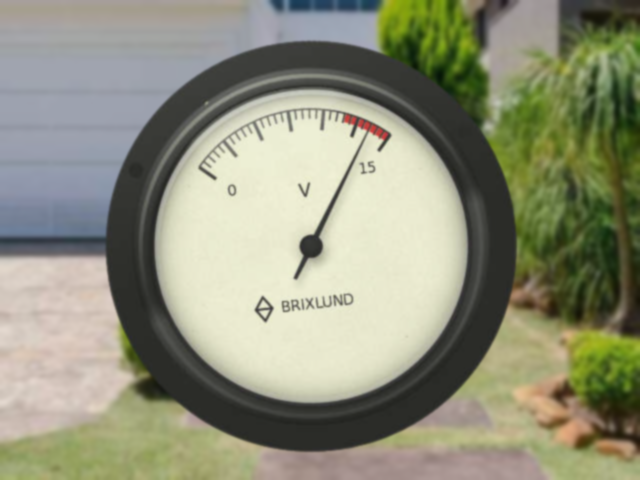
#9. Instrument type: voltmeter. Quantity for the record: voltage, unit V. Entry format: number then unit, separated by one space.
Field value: 13.5 V
